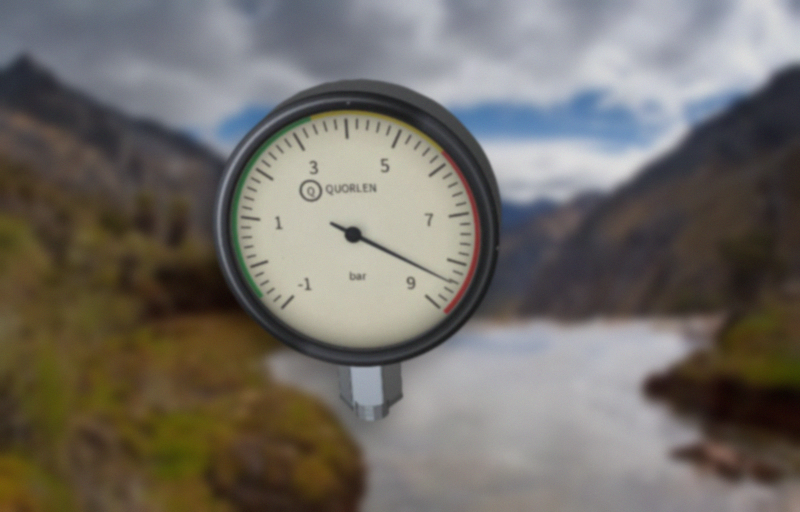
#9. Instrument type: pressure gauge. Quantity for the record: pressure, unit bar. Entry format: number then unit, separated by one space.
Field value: 8.4 bar
